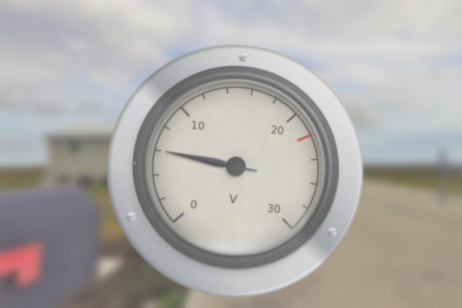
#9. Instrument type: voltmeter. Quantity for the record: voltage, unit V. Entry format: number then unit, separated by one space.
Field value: 6 V
